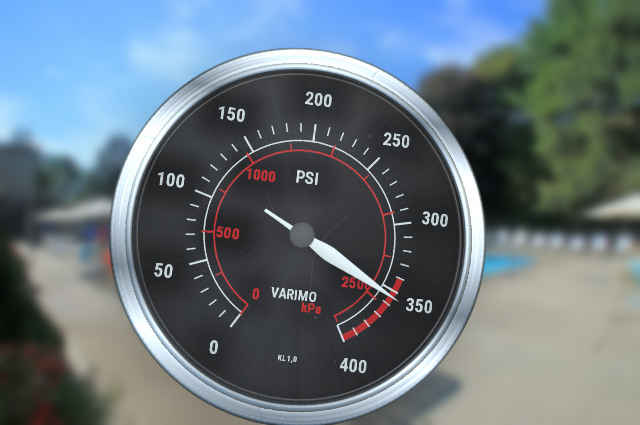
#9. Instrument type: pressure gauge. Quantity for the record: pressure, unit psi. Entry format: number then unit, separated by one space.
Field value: 355 psi
